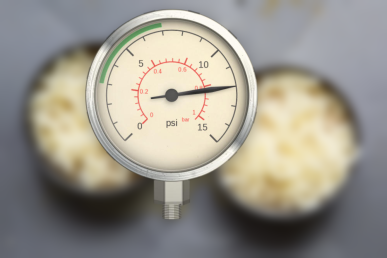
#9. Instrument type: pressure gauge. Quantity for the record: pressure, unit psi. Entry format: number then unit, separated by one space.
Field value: 12 psi
